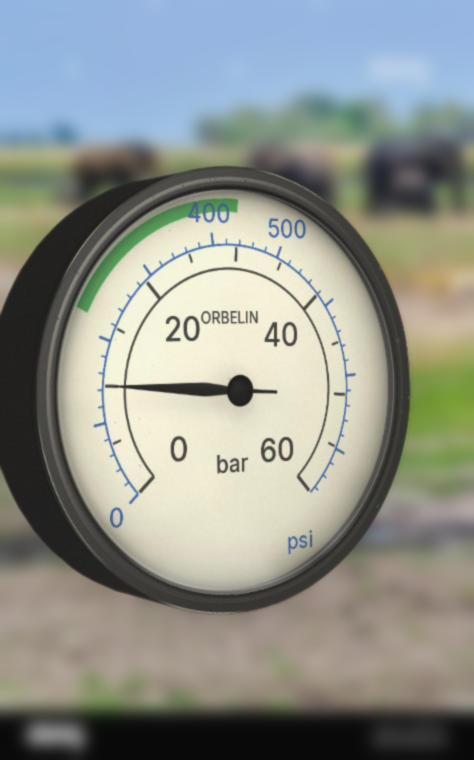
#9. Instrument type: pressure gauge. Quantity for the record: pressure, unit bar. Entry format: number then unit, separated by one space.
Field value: 10 bar
